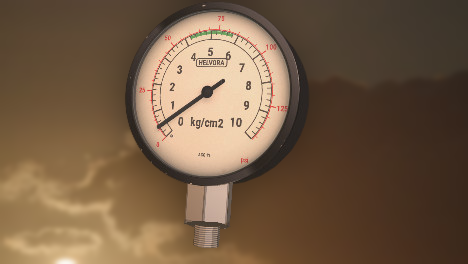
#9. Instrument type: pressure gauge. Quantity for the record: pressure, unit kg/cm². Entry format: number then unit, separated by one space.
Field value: 0.4 kg/cm²
